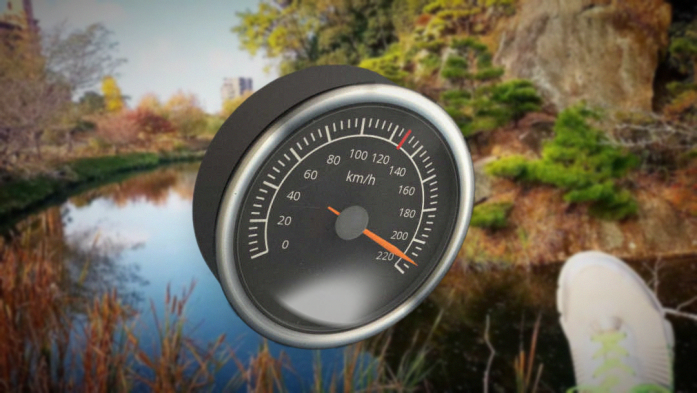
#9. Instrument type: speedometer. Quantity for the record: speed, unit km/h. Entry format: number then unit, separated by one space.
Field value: 212 km/h
